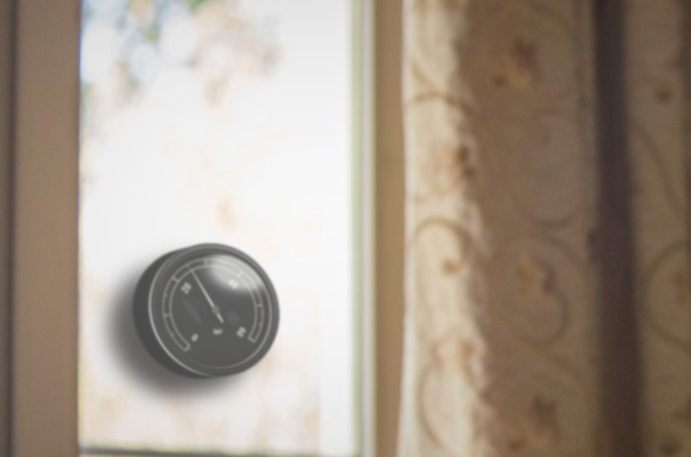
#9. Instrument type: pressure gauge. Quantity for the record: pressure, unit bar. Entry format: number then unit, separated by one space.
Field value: 25 bar
